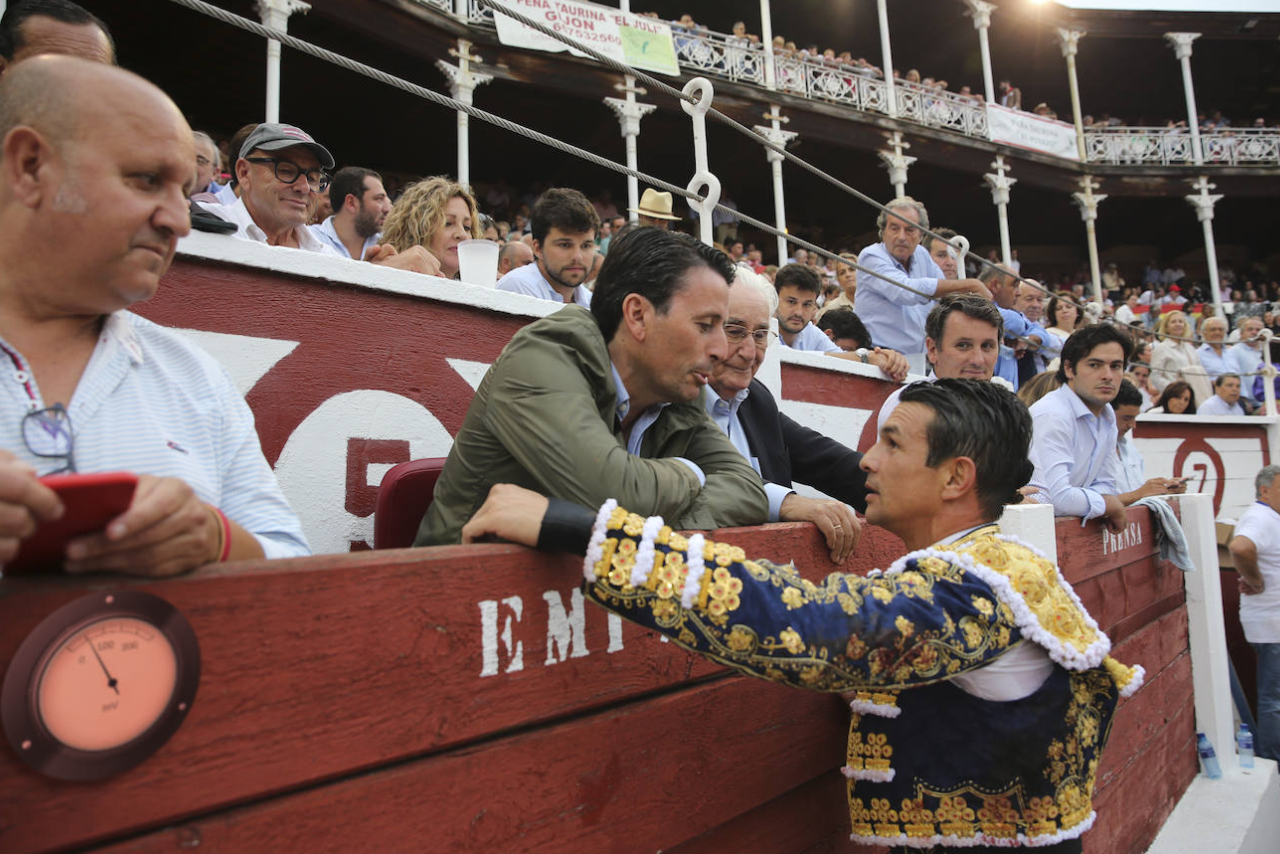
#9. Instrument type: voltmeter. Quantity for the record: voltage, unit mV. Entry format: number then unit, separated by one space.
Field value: 50 mV
